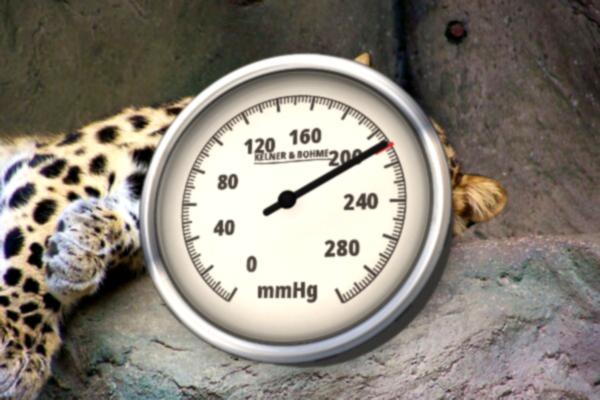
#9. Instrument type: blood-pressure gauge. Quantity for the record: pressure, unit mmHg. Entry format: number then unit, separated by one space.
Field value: 210 mmHg
